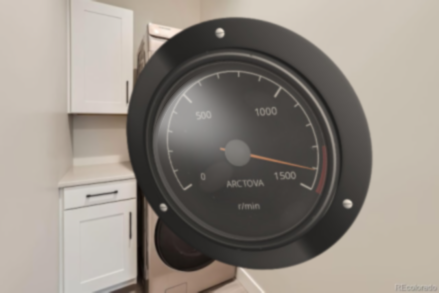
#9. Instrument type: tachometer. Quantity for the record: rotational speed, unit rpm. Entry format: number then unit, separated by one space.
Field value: 1400 rpm
